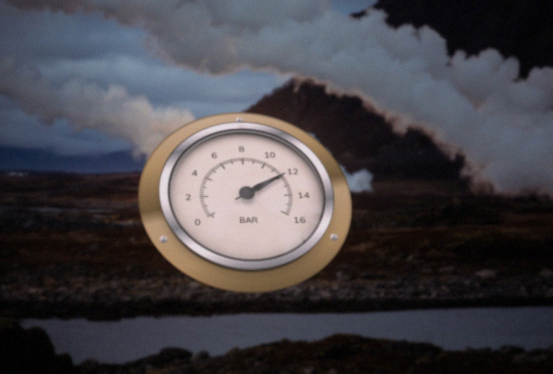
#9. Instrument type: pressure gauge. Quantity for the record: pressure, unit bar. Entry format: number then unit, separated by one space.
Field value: 12 bar
